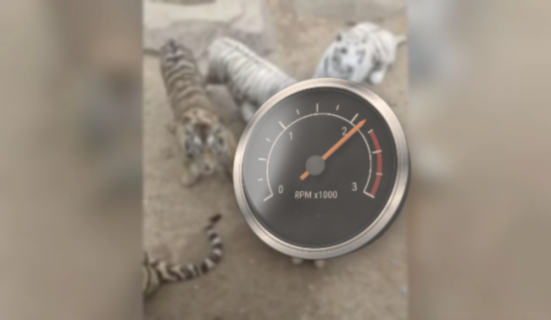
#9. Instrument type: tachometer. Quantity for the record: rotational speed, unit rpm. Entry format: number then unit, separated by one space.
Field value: 2125 rpm
